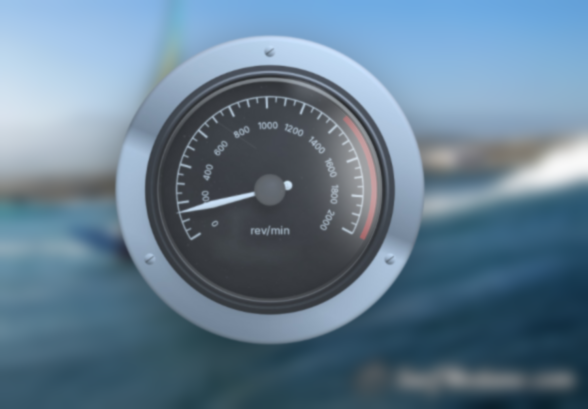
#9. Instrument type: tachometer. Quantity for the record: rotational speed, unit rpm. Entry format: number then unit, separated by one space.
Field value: 150 rpm
